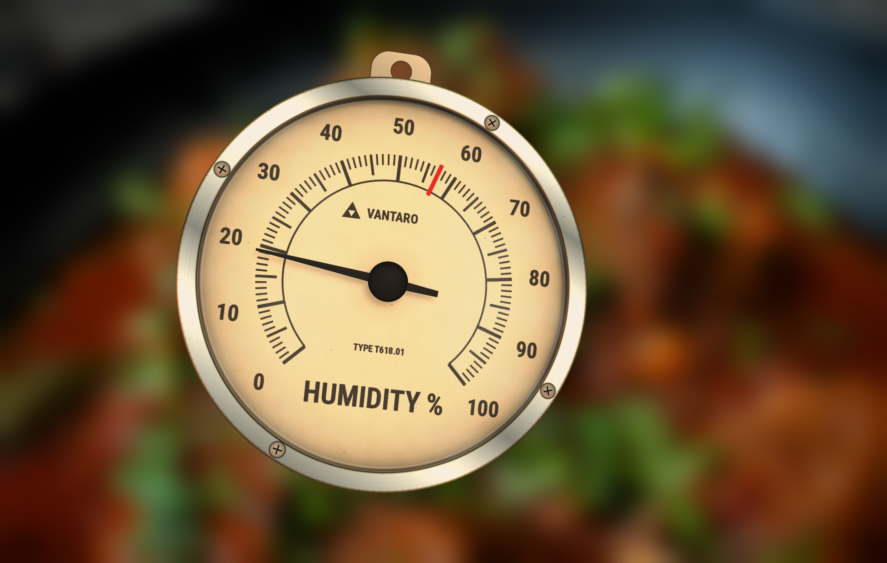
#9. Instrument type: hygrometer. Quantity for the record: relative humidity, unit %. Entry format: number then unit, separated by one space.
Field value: 19 %
